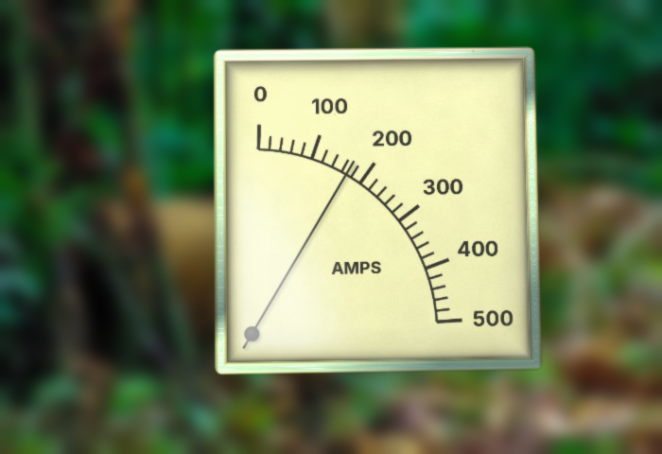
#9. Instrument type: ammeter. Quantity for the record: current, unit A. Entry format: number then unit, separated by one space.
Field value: 170 A
